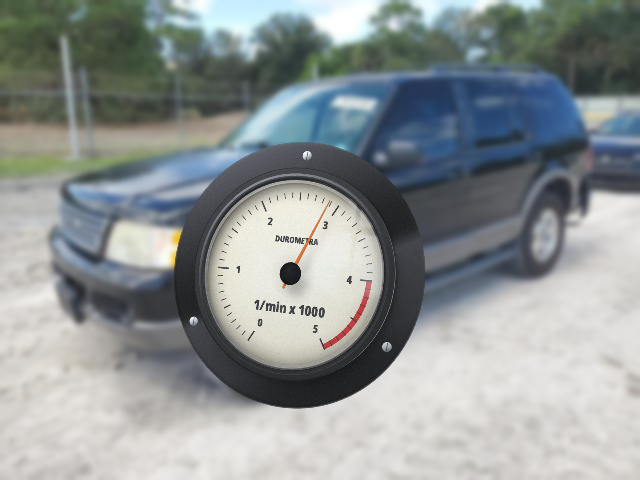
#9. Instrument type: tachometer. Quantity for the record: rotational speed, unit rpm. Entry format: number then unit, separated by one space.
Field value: 2900 rpm
